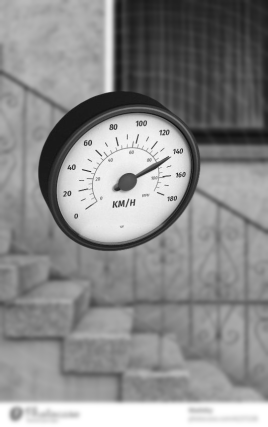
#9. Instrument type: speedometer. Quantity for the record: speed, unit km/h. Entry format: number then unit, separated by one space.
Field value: 140 km/h
